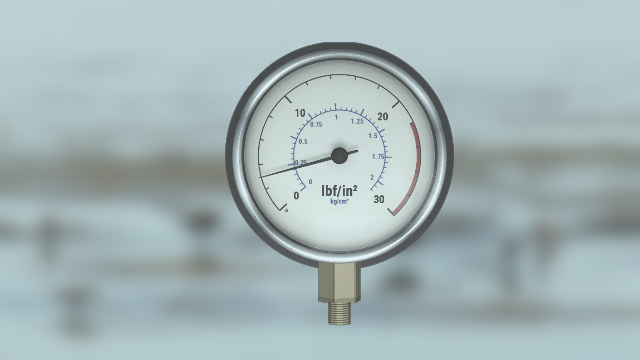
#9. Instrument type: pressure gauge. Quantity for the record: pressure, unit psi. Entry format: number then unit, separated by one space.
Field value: 3 psi
